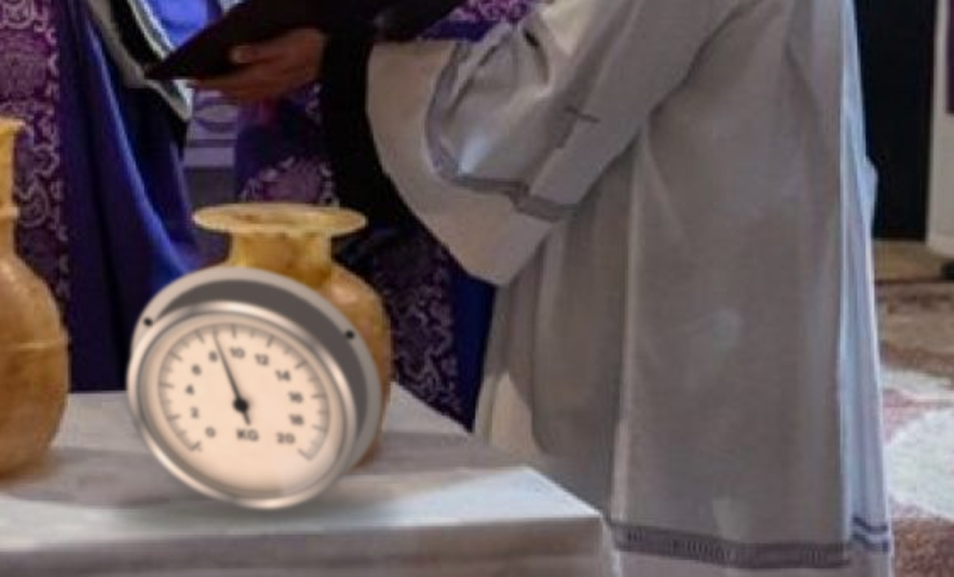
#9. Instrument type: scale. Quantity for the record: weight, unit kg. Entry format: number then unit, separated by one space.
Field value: 9 kg
